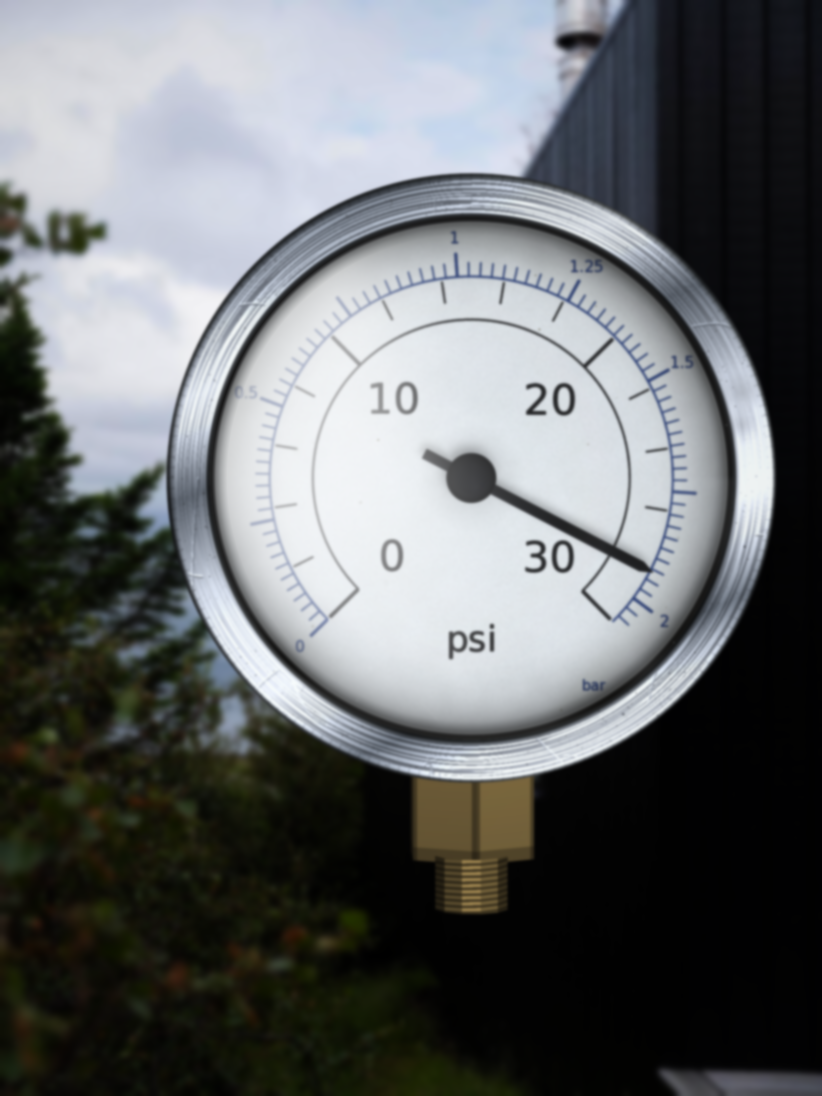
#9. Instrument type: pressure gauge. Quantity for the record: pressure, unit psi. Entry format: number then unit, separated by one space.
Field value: 28 psi
